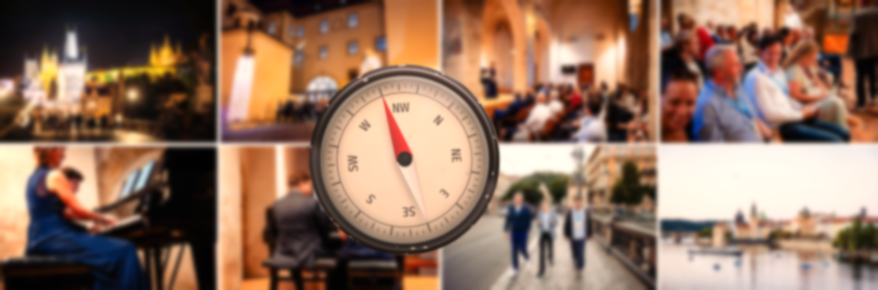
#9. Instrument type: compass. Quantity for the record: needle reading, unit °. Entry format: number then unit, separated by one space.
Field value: 300 °
